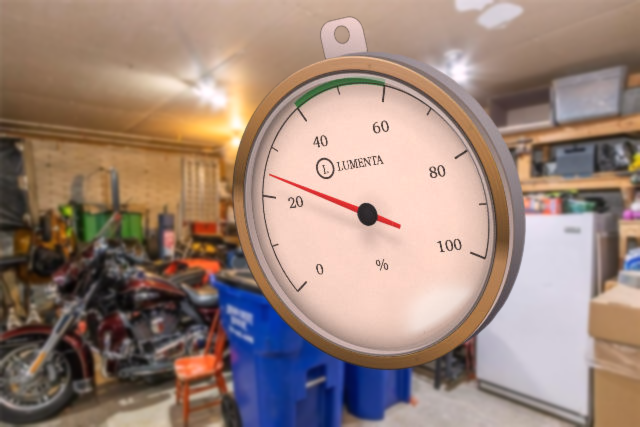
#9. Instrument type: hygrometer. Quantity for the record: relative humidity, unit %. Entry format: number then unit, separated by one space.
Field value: 25 %
